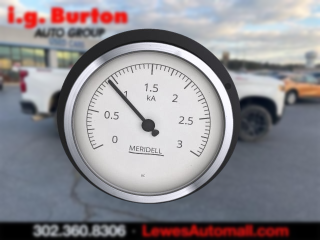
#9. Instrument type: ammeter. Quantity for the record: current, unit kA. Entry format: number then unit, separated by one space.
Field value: 0.95 kA
